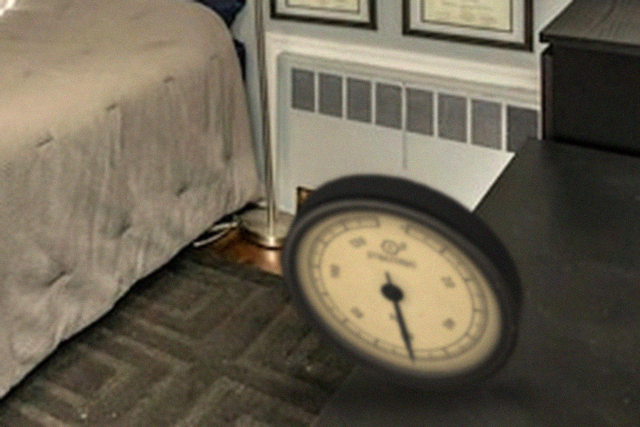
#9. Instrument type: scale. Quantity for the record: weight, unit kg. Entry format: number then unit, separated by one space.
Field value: 60 kg
